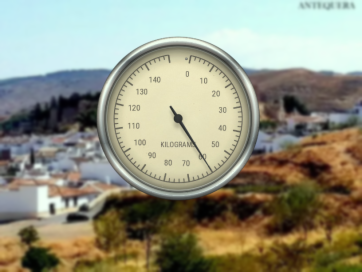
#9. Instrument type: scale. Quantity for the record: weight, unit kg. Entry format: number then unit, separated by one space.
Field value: 60 kg
